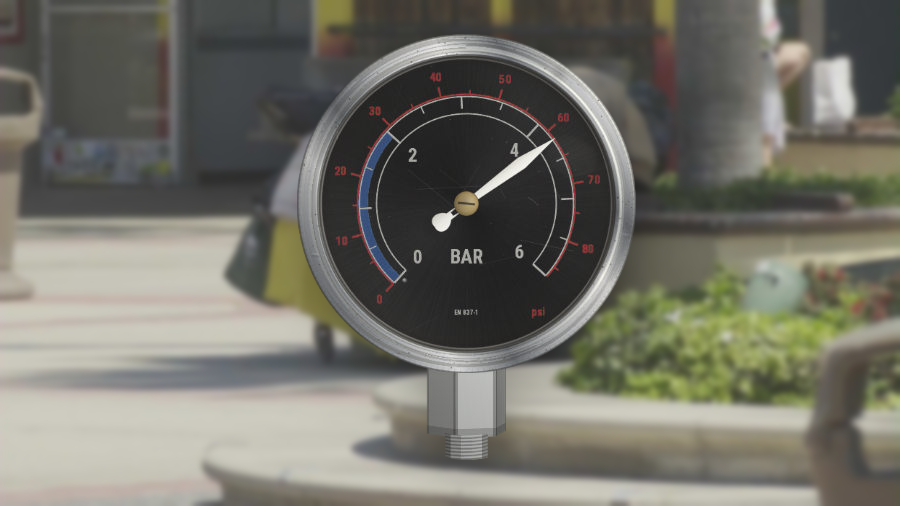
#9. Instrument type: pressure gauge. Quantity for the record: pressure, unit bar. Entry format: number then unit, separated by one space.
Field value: 4.25 bar
